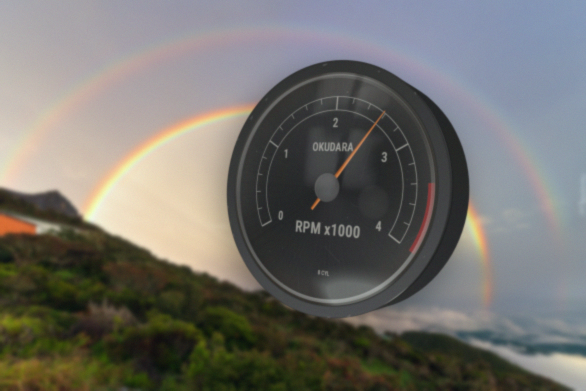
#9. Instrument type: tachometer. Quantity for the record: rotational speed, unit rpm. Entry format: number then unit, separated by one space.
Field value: 2600 rpm
